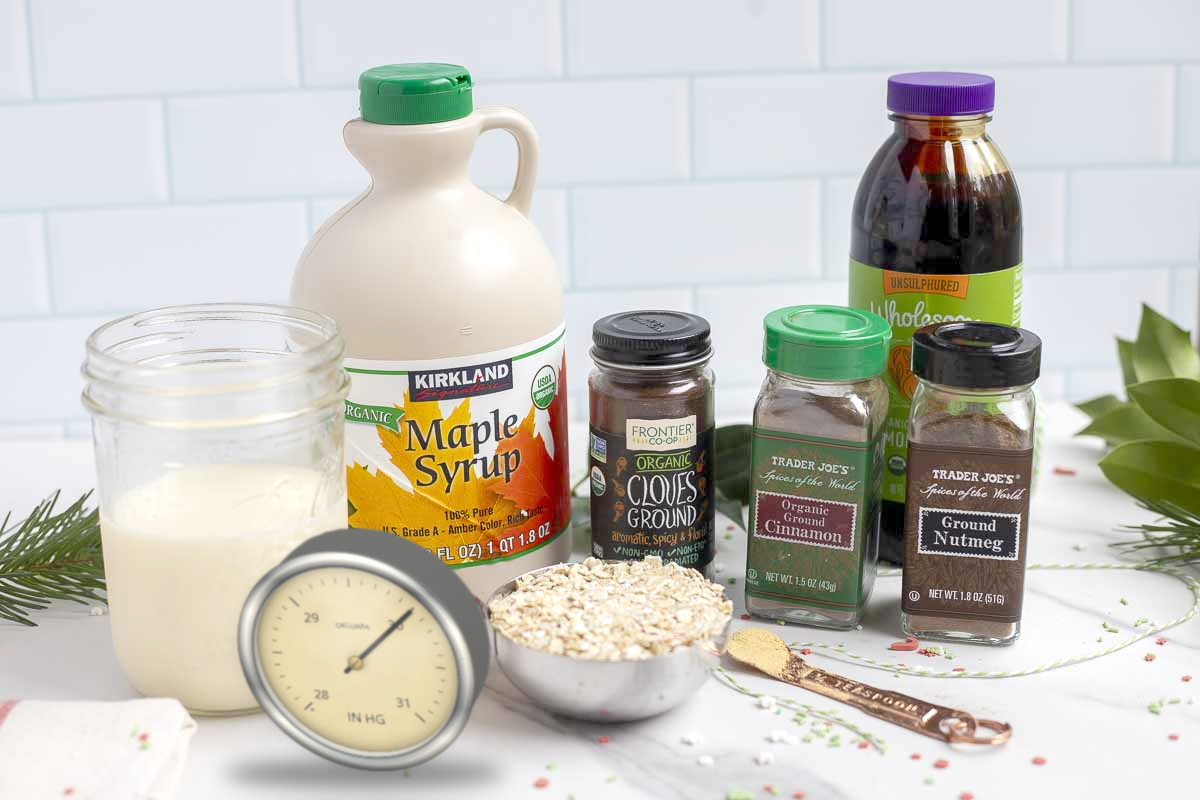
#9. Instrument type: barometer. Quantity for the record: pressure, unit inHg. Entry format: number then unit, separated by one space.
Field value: 30 inHg
